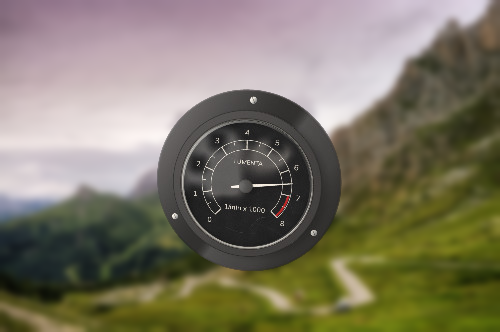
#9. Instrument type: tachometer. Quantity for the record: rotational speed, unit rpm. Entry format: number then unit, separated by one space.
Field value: 6500 rpm
